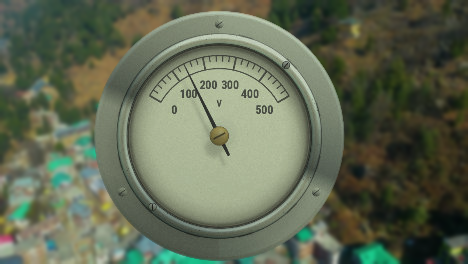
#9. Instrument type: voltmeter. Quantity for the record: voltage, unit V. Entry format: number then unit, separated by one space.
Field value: 140 V
